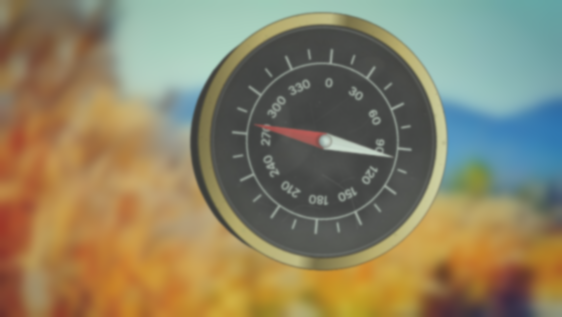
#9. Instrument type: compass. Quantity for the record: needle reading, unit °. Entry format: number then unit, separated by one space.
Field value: 277.5 °
